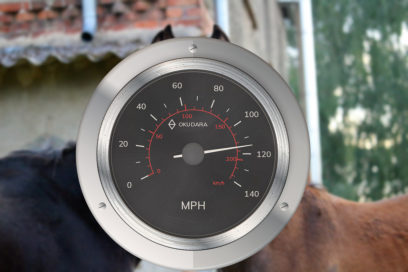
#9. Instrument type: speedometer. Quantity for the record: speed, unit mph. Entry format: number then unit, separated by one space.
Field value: 115 mph
